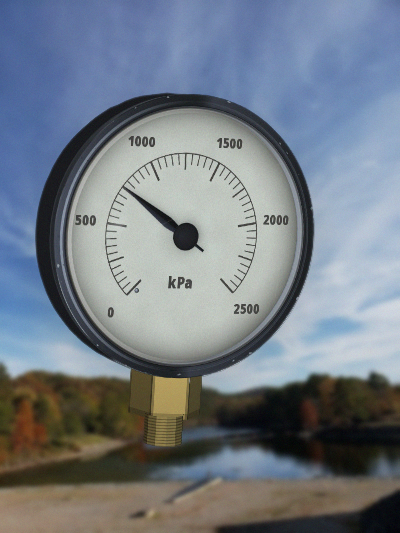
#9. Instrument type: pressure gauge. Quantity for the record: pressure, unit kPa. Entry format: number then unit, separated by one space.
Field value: 750 kPa
